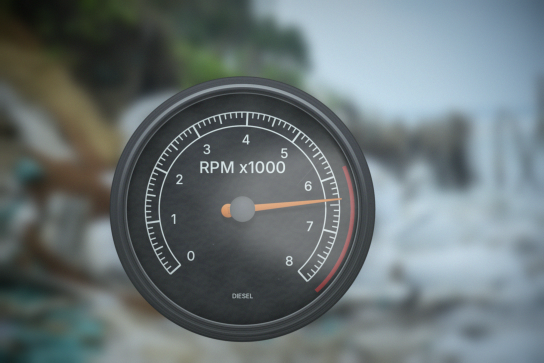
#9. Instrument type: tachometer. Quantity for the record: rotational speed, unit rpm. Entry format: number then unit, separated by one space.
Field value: 6400 rpm
